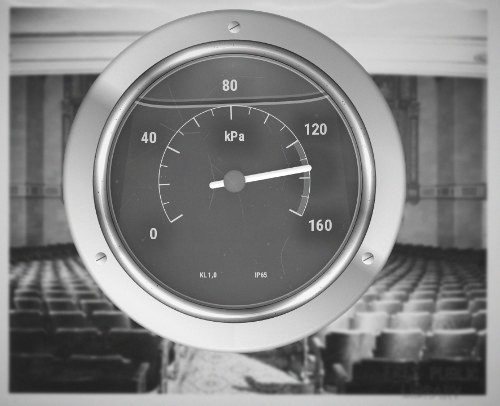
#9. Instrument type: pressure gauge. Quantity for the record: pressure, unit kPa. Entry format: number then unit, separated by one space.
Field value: 135 kPa
